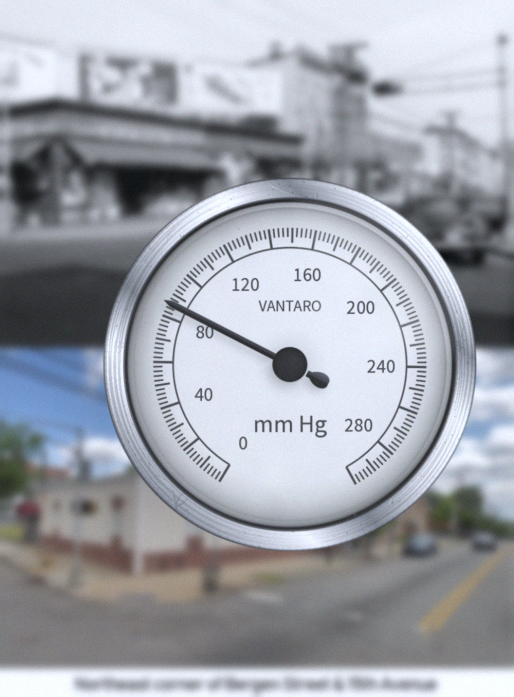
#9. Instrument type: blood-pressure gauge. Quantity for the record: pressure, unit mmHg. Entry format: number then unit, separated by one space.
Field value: 86 mmHg
